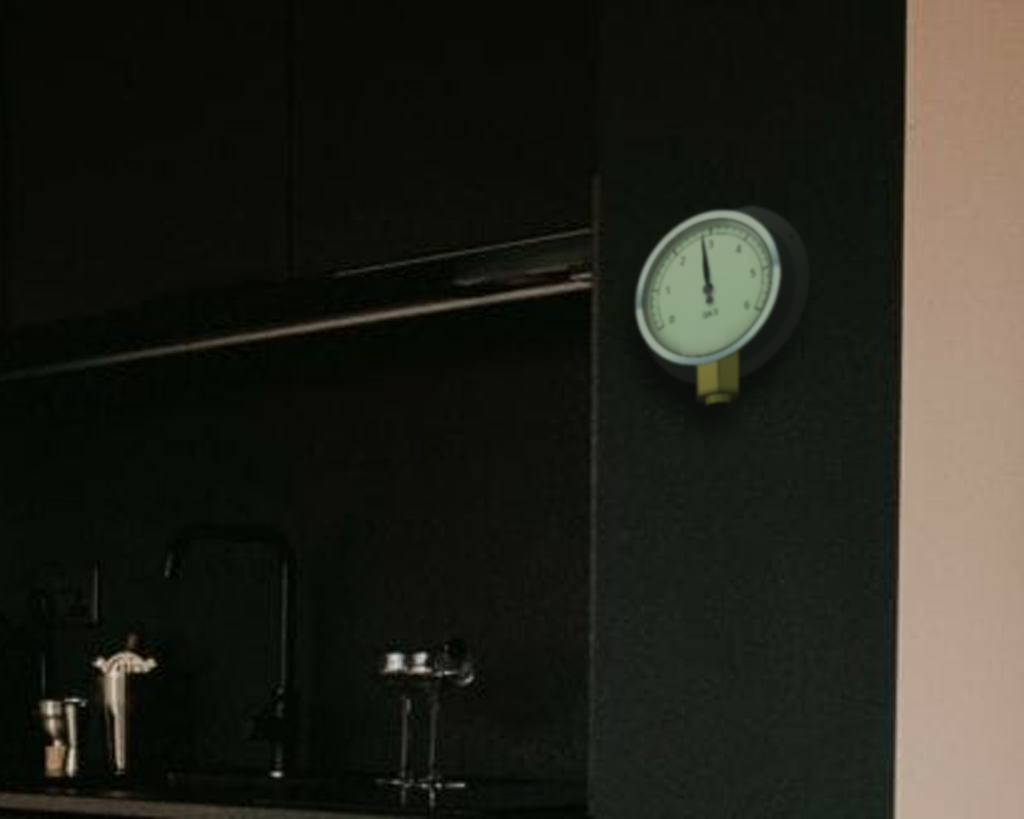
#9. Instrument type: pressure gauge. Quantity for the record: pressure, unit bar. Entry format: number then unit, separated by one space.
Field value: 2.8 bar
